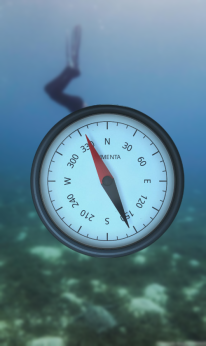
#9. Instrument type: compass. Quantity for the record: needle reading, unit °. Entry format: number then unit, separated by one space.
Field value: 335 °
